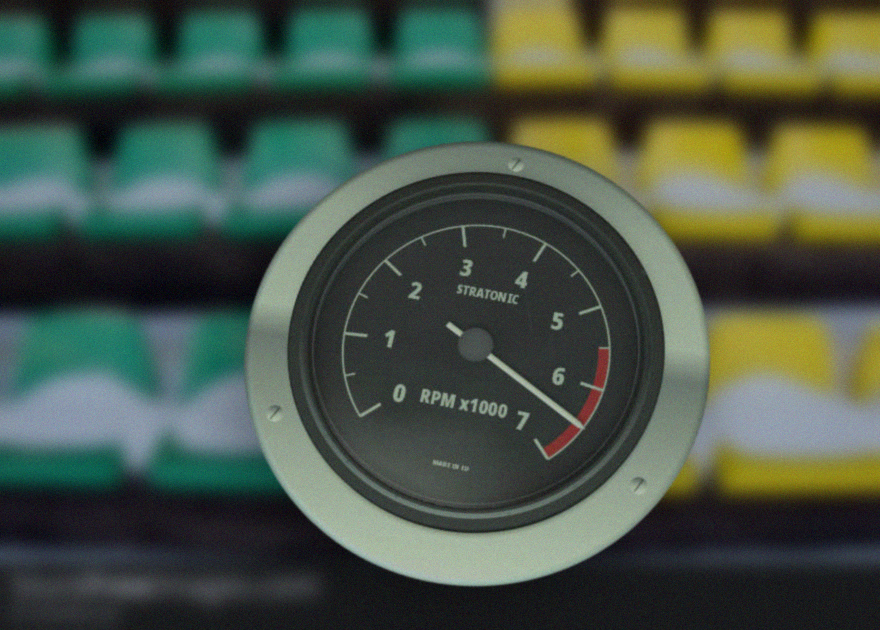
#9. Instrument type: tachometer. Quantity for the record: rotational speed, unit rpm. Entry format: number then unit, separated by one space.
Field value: 6500 rpm
